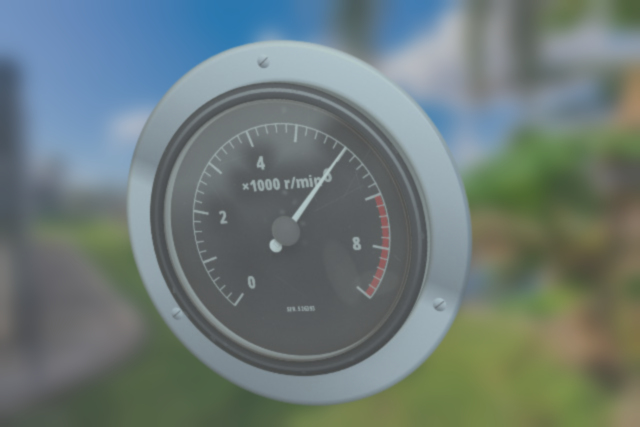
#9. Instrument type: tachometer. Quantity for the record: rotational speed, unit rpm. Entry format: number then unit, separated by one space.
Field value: 6000 rpm
